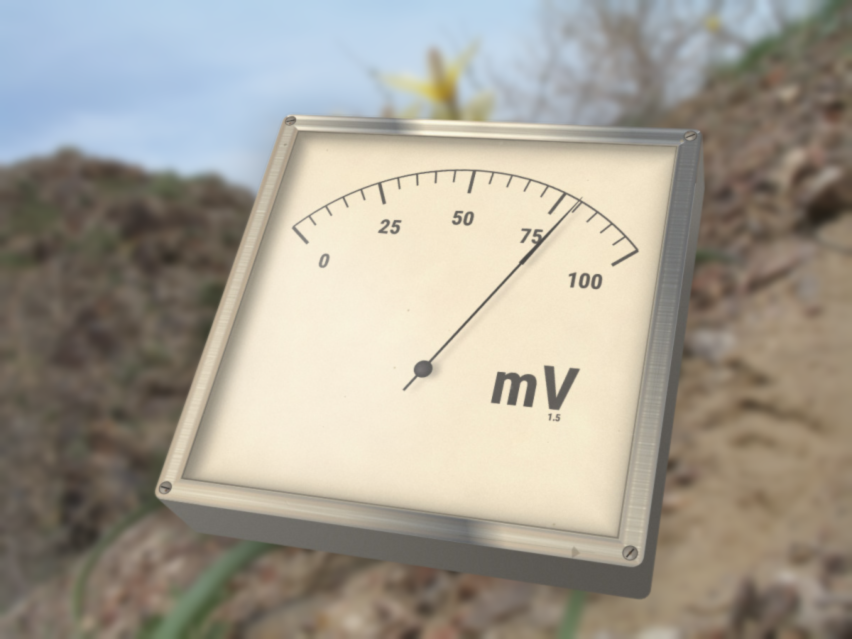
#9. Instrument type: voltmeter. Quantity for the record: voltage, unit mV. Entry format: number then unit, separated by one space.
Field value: 80 mV
